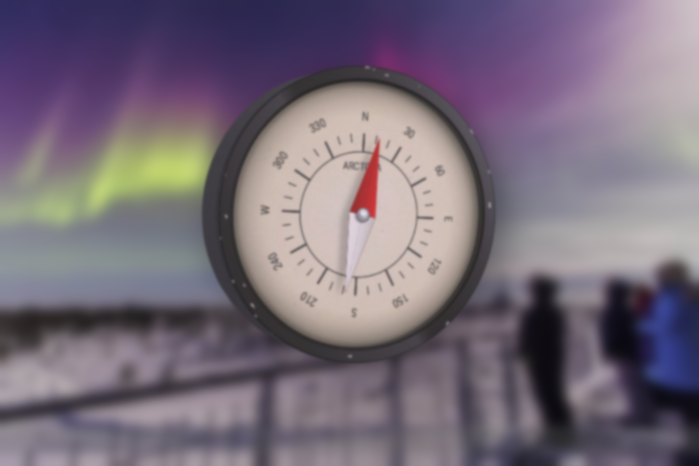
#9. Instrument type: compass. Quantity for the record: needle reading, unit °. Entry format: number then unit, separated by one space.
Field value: 10 °
